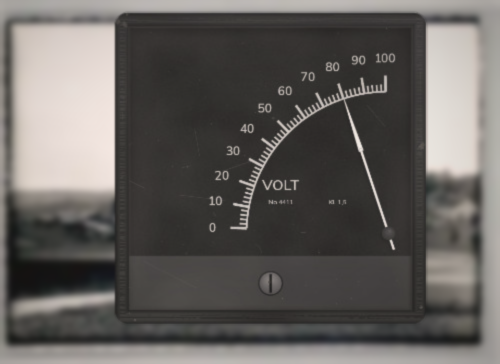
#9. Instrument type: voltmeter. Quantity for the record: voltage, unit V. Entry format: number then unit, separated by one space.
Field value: 80 V
